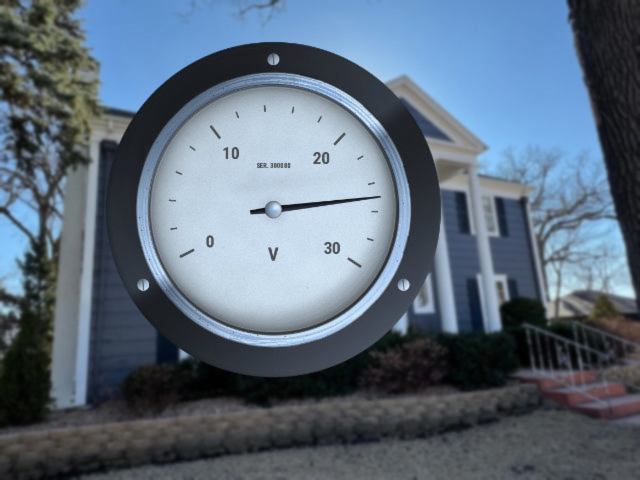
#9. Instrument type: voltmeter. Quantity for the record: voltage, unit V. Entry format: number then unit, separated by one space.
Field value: 25 V
